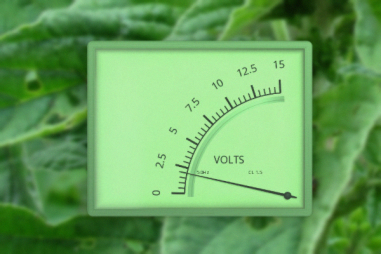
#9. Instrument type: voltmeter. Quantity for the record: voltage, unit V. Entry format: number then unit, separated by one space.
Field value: 2 V
